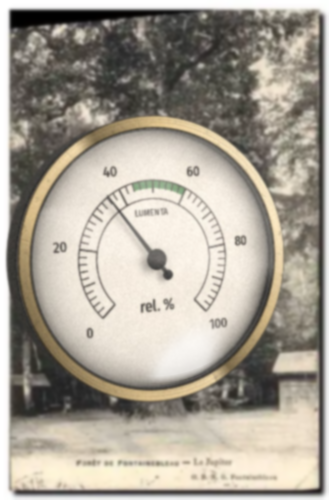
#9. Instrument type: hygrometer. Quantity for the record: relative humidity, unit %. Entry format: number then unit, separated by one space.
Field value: 36 %
